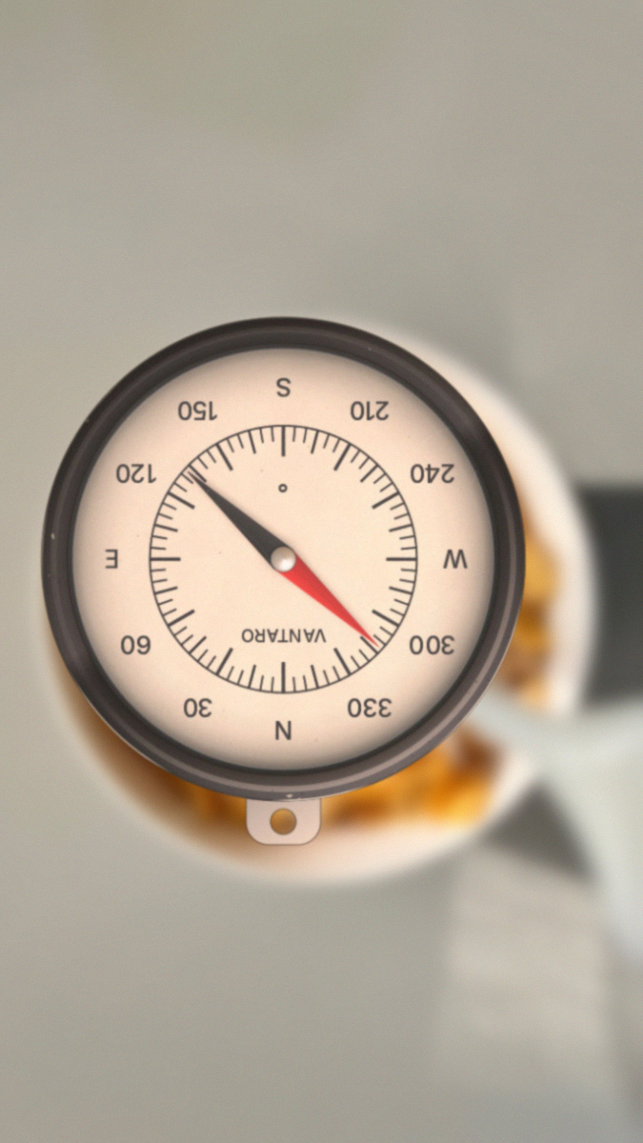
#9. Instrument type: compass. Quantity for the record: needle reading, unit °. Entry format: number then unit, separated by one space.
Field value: 312.5 °
